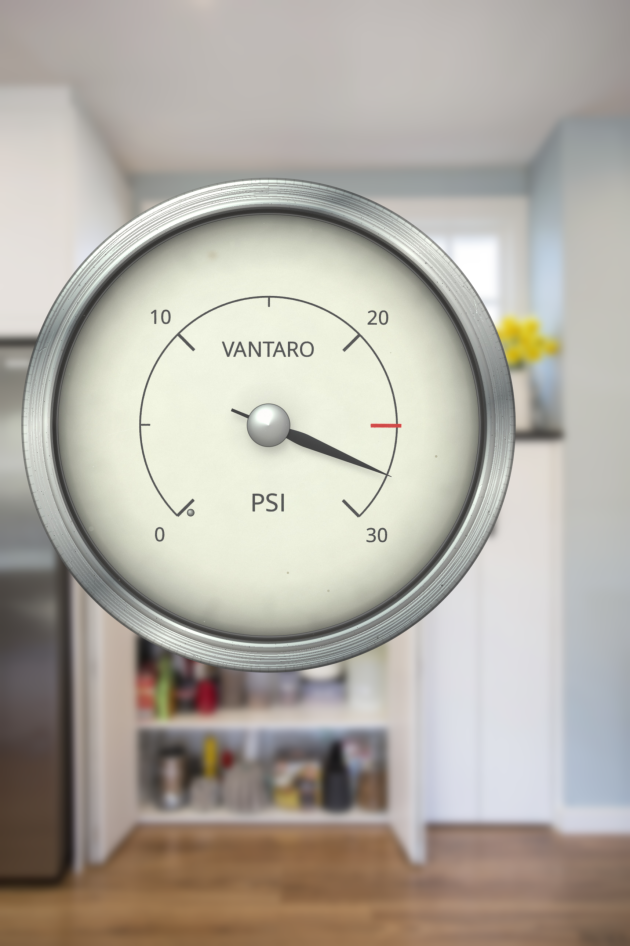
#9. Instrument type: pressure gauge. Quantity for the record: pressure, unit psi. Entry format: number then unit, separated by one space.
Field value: 27.5 psi
